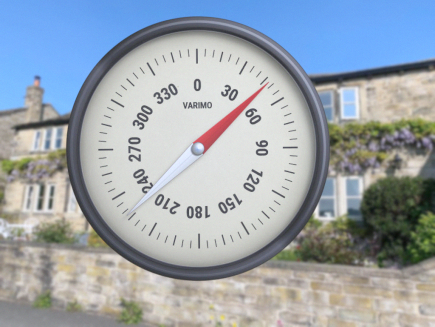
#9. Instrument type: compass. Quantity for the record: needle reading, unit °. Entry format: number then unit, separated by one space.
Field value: 47.5 °
